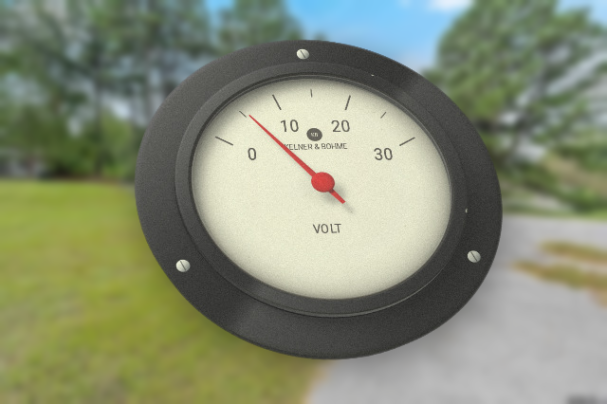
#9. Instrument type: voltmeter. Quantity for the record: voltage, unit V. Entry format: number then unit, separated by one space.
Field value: 5 V
